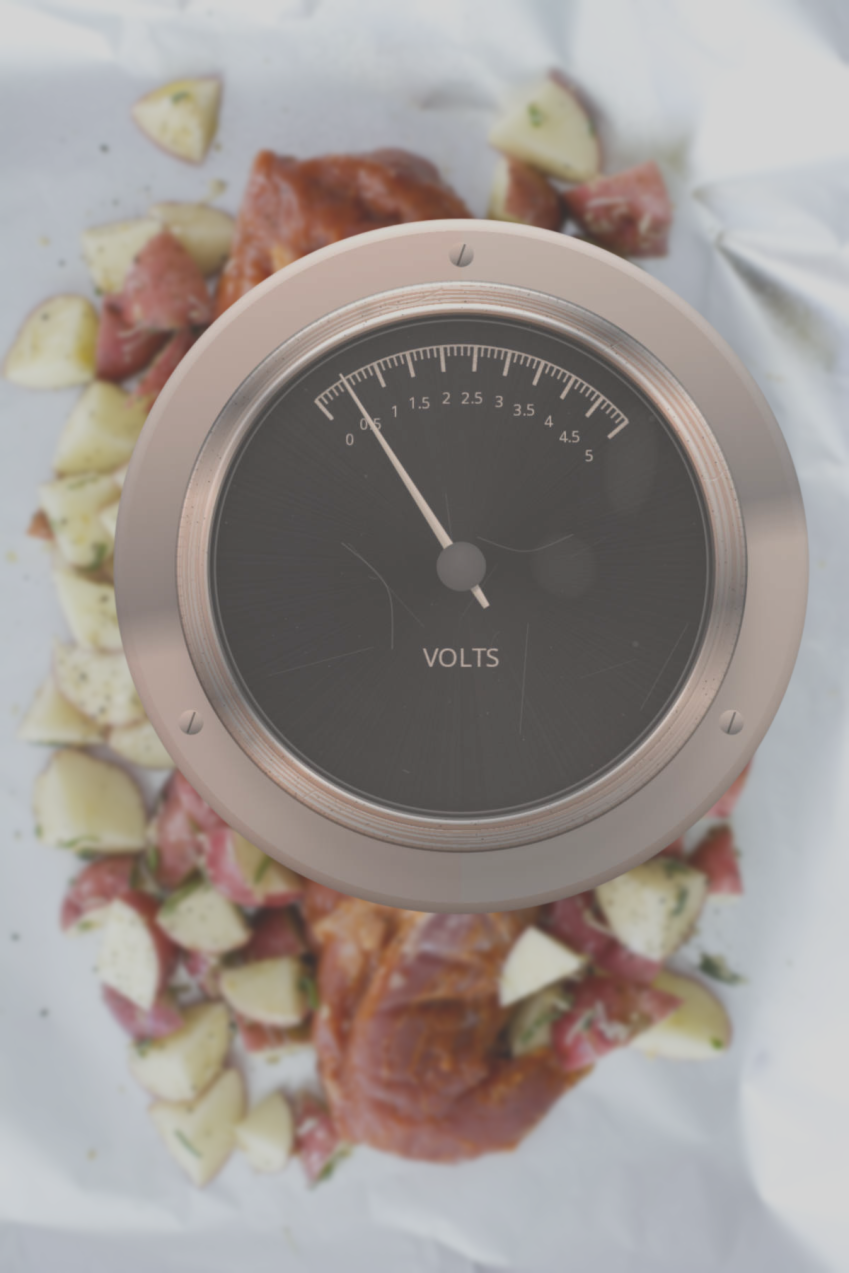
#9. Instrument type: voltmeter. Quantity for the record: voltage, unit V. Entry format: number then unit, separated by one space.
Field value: 0.5 V
